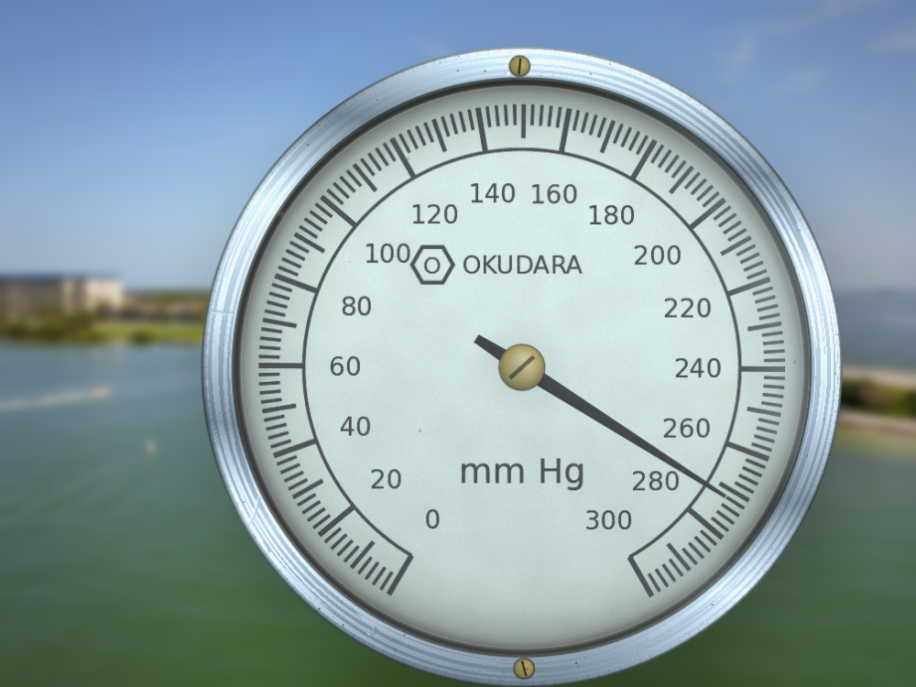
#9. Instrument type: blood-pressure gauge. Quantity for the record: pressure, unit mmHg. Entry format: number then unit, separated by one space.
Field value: 272 mmHg
